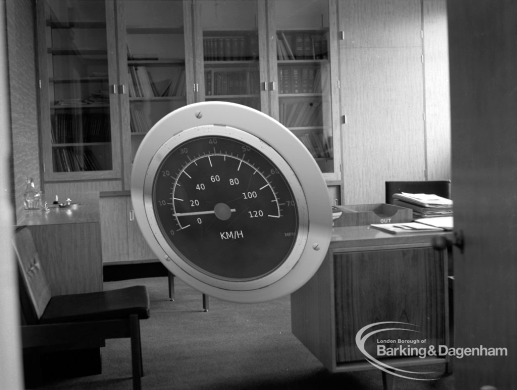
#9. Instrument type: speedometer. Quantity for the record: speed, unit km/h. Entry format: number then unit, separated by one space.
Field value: 10 km/h
